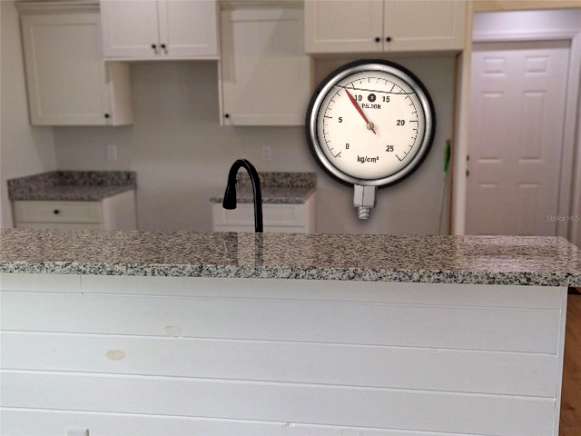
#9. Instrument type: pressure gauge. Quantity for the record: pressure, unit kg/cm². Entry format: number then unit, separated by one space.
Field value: 9 kg/cm²
